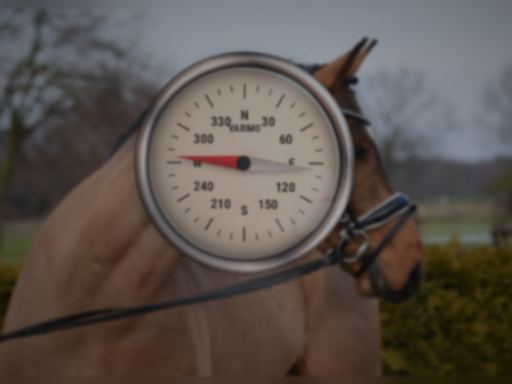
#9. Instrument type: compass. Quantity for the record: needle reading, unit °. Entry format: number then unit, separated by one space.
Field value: 275 °
